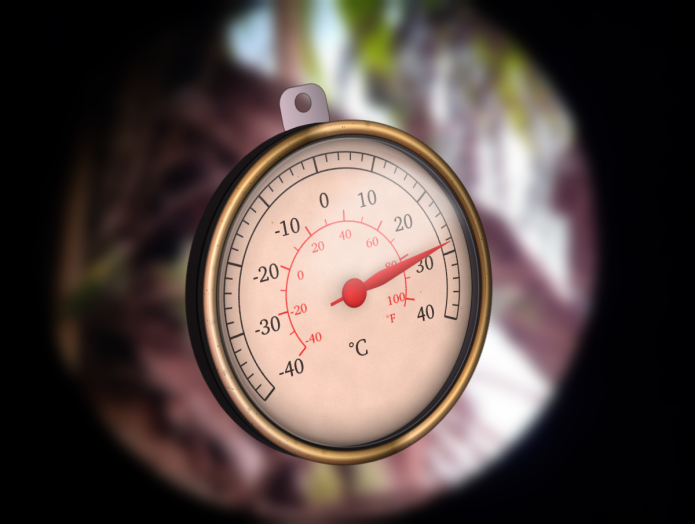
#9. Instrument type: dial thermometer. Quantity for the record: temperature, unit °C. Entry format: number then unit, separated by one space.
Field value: 28 °C
